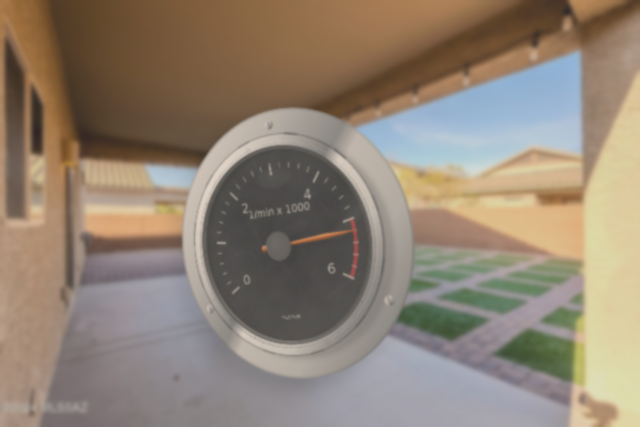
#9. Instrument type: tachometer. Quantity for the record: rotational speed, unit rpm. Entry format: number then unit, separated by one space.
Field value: 5200 rpm
